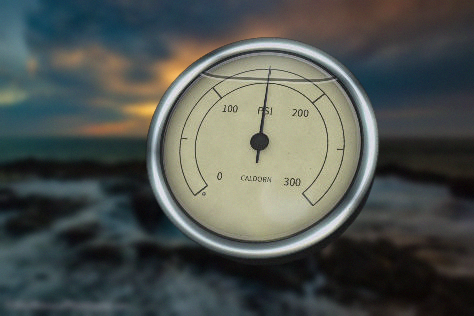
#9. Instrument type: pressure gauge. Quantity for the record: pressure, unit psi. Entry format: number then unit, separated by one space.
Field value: 150 psi
